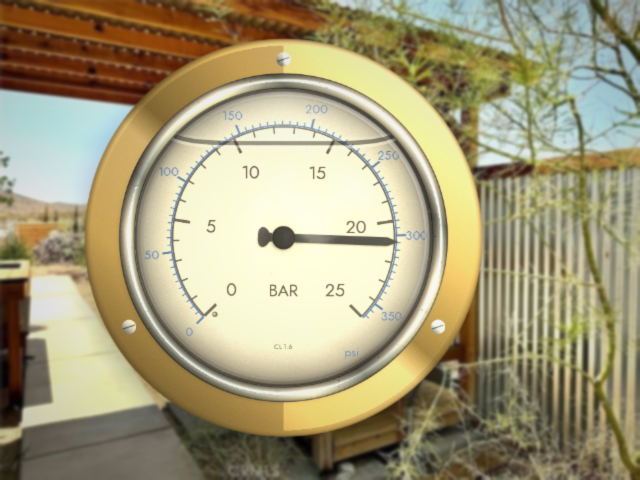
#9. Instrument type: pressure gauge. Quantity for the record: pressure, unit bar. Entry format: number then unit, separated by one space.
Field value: 21 bar
